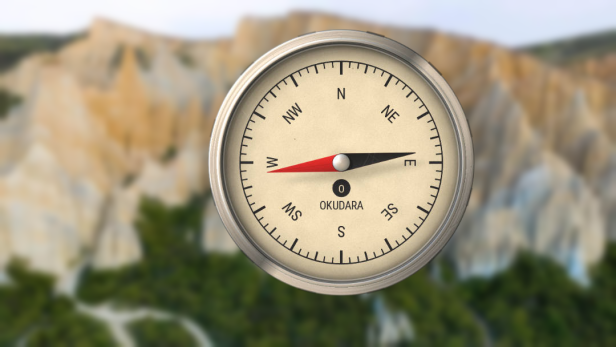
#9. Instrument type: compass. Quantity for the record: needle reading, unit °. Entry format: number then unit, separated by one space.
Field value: 262.5 °
